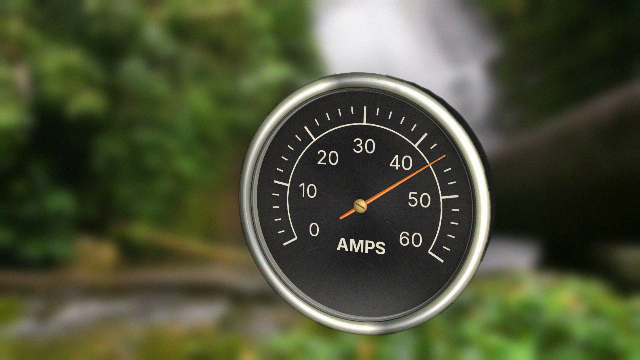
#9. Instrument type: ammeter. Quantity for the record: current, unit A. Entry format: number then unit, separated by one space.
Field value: 44 A
